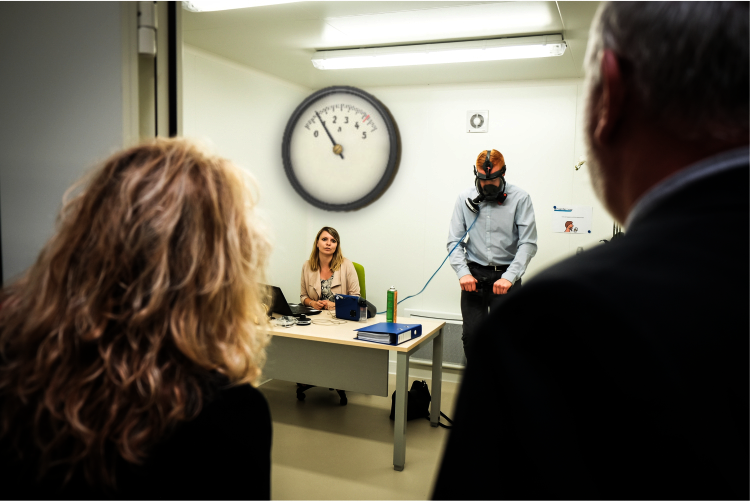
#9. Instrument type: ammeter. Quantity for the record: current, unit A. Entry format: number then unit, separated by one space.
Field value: 1 A
